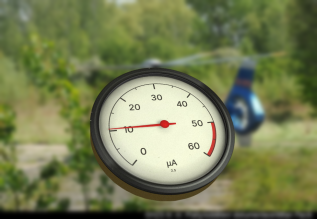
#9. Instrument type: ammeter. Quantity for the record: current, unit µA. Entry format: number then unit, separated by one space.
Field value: 10 µA
